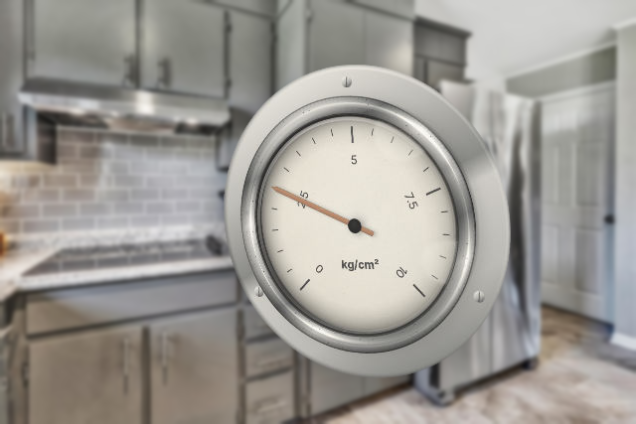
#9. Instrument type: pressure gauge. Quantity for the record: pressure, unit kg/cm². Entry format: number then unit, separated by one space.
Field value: 2.5 kg/cm²
